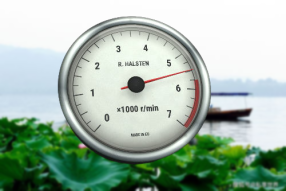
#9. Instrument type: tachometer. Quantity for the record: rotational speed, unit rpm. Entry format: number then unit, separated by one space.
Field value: 5500 rpm
